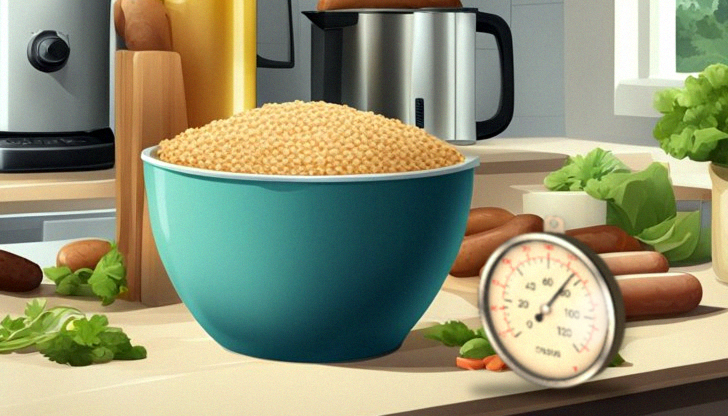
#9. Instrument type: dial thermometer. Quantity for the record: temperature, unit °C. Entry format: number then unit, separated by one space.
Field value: 76 °C
